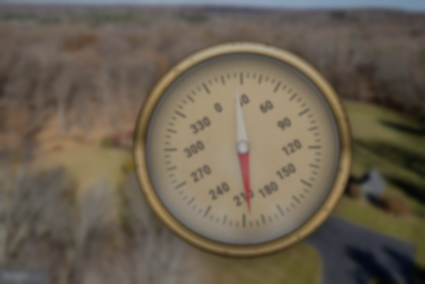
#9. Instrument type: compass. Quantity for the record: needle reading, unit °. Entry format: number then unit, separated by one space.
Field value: 205 °
